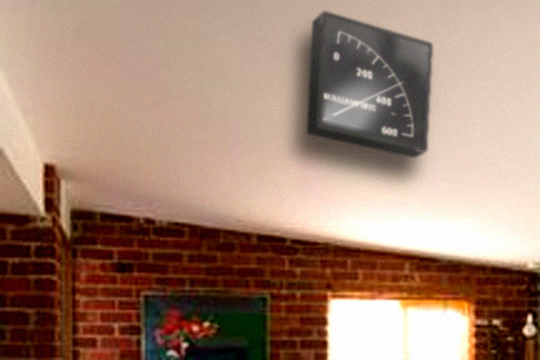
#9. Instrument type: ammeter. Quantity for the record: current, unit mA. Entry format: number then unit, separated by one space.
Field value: 350 mA
